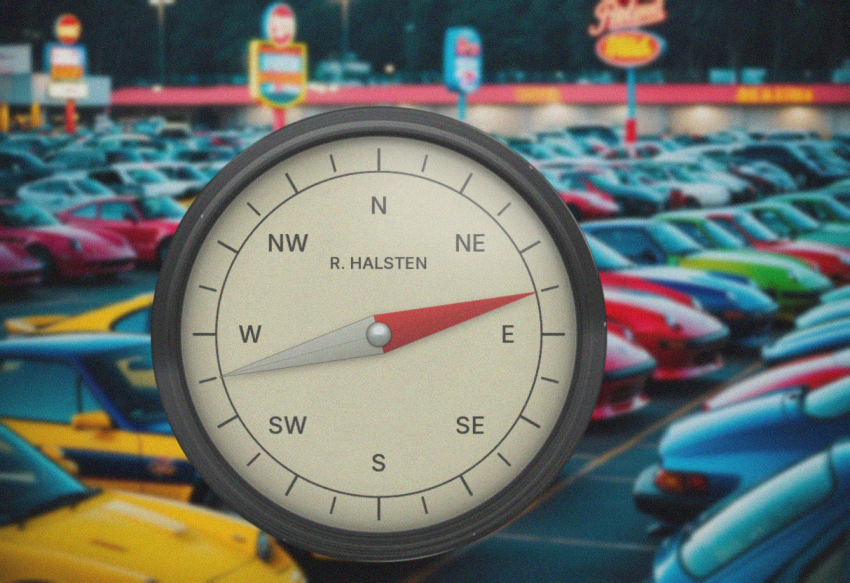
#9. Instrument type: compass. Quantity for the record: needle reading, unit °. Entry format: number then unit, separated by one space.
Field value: 75 °
